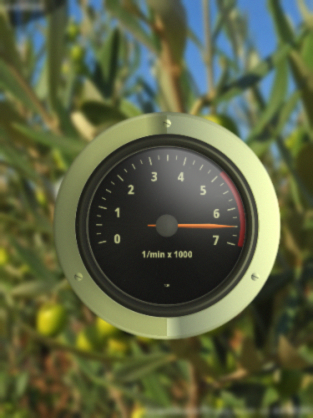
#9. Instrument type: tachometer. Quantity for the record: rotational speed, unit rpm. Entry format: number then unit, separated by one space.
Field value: 6500 rpm
